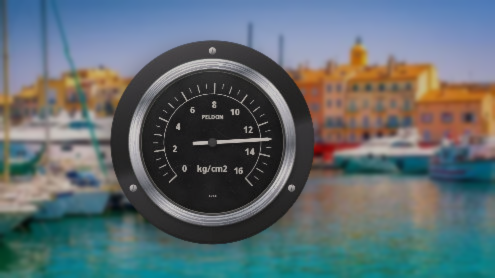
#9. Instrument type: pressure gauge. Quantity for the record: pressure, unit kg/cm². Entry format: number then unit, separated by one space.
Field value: 13 kg/cm²
